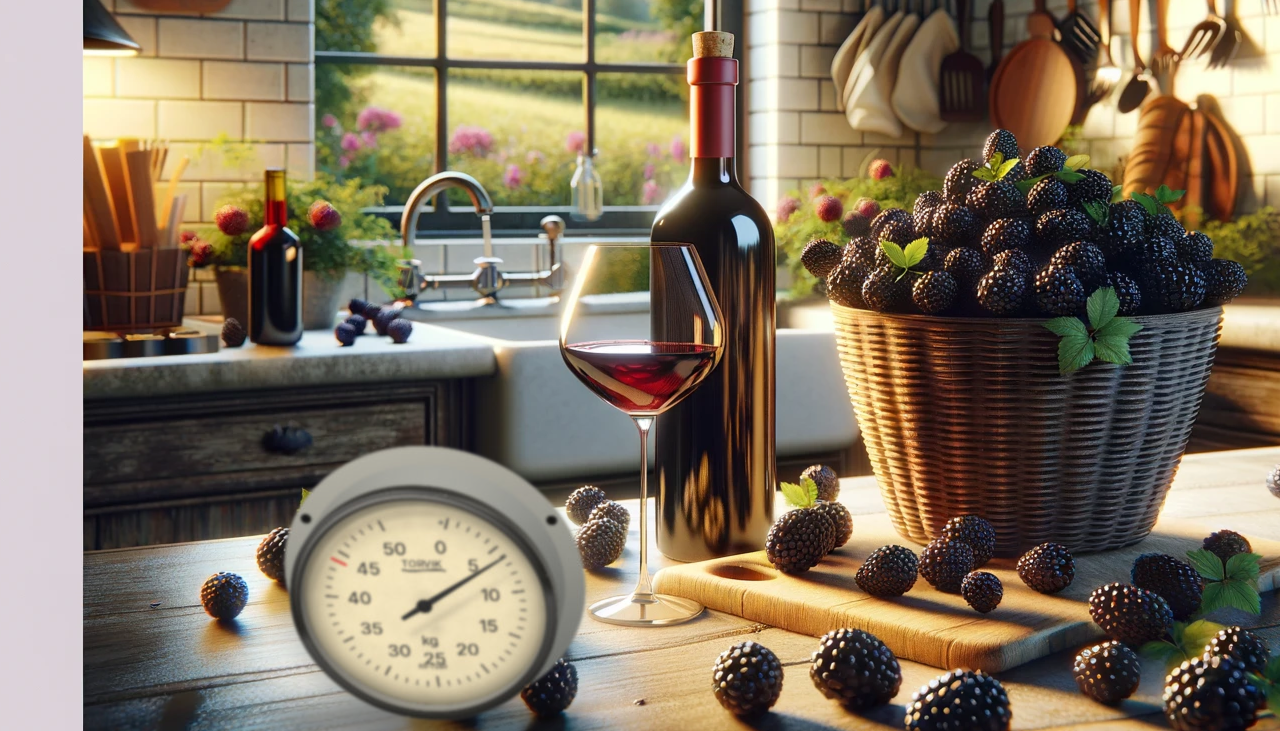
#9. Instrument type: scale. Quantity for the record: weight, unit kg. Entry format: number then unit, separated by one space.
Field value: 6 kg
